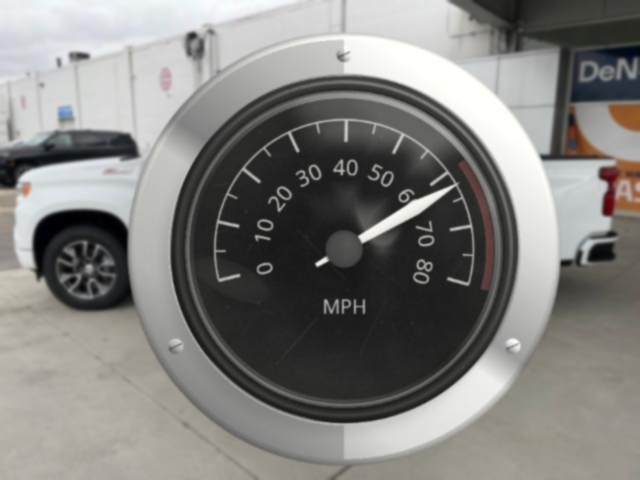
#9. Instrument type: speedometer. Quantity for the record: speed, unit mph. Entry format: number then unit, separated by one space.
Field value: 62.5 mph
